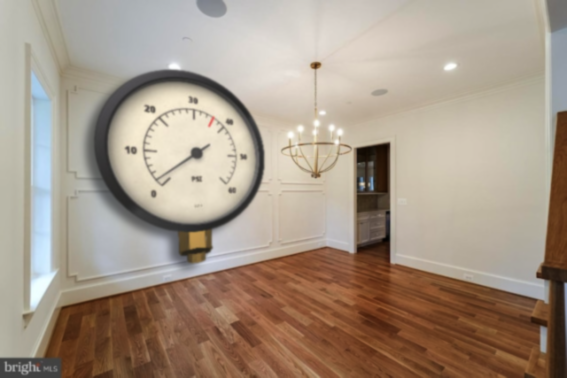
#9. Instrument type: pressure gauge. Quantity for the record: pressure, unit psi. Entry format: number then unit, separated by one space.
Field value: 2 psi
